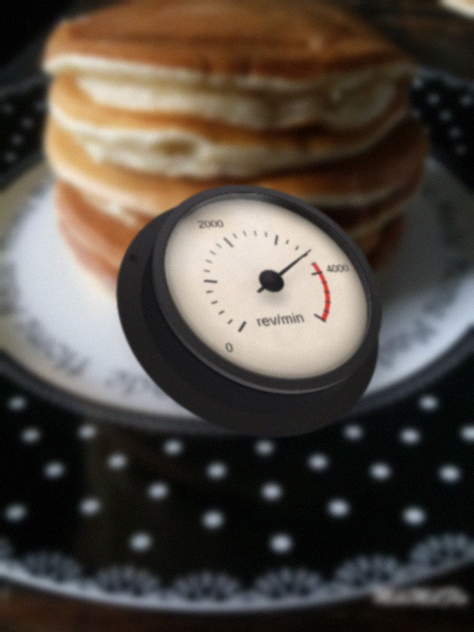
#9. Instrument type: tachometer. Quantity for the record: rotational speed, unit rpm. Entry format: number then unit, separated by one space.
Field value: 3600 rpm
